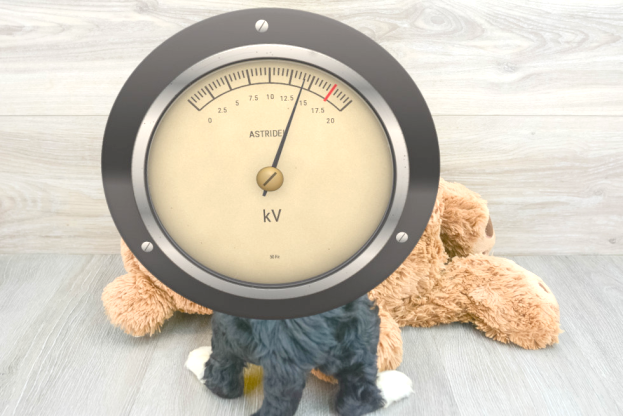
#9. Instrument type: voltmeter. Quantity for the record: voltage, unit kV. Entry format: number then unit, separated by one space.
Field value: 14 kV
